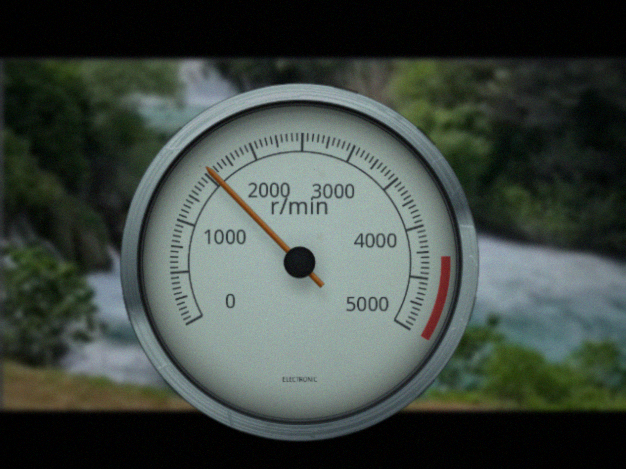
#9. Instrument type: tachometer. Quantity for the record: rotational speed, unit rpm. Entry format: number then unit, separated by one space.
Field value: 1550 rpm
